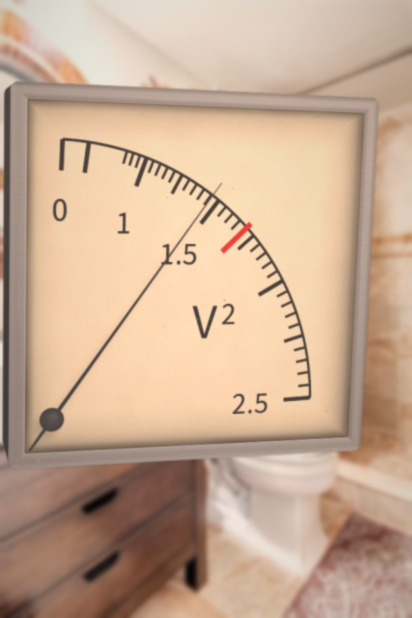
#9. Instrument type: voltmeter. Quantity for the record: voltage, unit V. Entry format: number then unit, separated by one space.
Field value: 1.45 V
